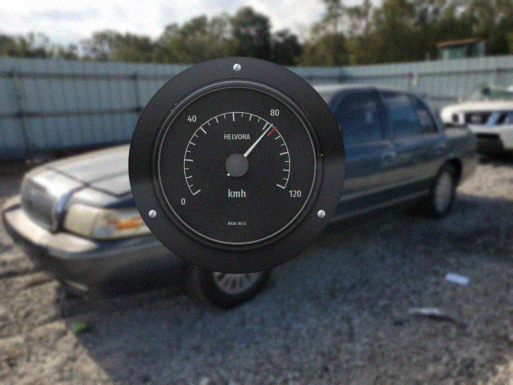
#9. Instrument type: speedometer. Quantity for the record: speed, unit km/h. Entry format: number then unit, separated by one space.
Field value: 82.5 km/h
